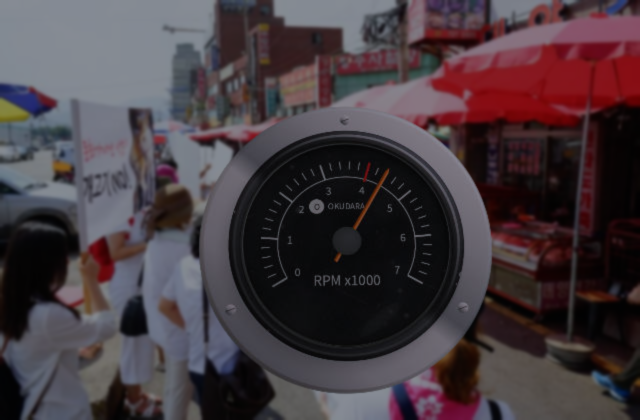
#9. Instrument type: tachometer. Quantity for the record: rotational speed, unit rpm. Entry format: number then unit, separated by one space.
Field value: 4400 rpm
